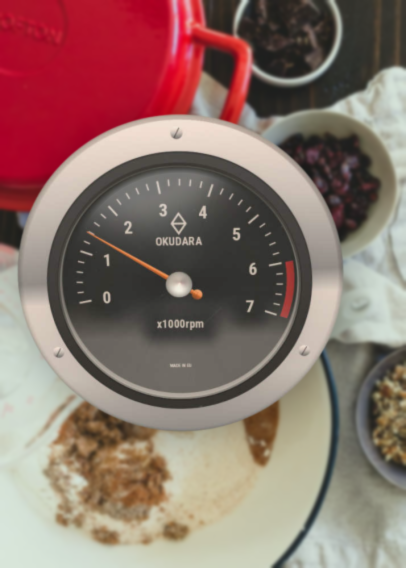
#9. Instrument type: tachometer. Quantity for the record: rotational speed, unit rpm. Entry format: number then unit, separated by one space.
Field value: 1400 rpm
